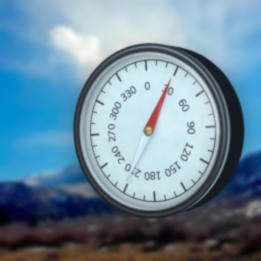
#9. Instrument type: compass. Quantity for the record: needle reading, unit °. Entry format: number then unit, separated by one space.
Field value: 30 °
